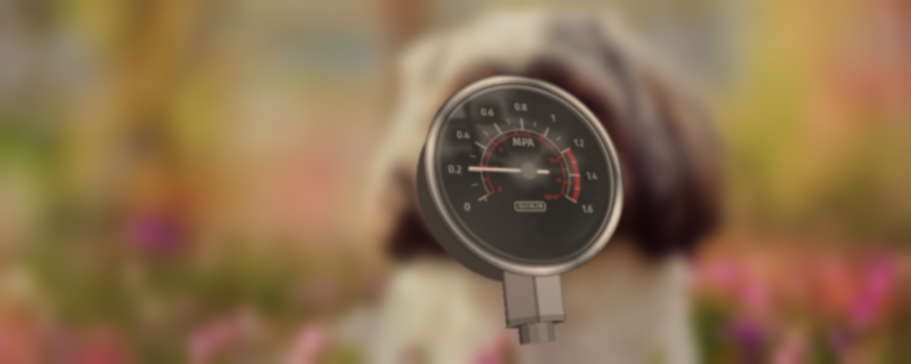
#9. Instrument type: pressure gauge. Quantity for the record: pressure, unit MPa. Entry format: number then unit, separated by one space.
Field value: 0.2 MPa
